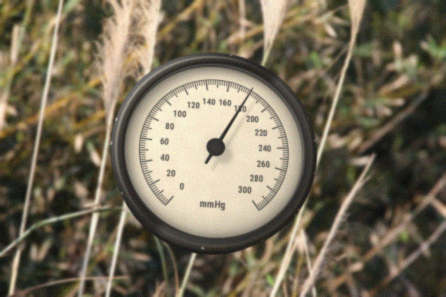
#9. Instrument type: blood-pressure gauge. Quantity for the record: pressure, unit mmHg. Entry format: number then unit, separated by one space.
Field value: 180 mmHg
